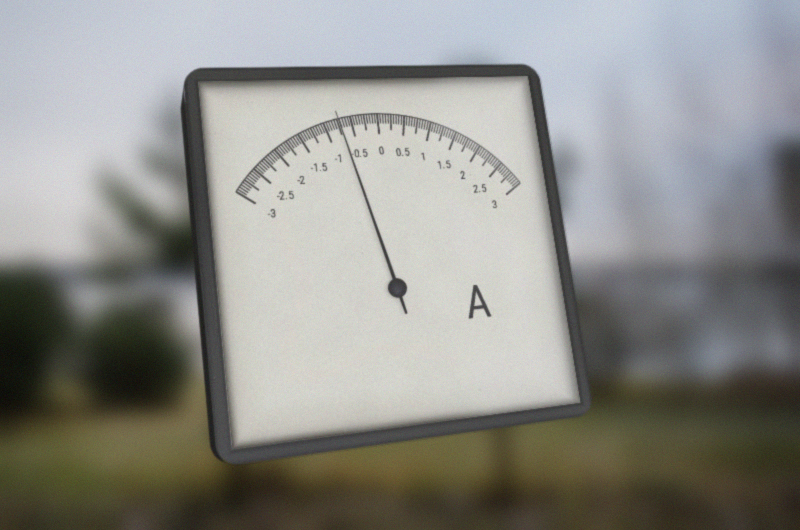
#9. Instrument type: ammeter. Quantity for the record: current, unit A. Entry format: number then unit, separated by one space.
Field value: -0.75 A
